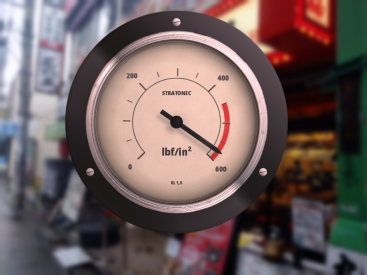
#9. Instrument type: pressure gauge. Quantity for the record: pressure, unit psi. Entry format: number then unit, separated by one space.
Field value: 575 psi
